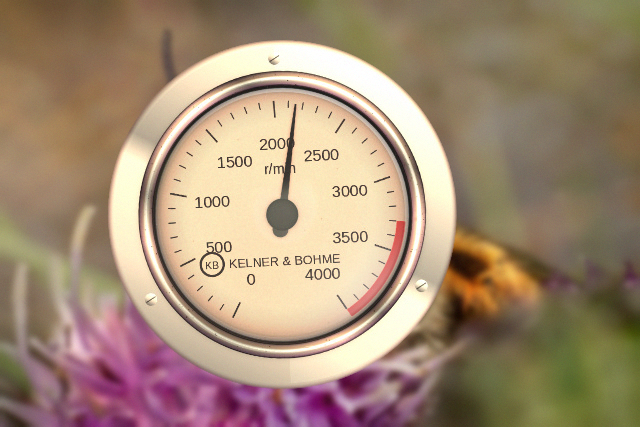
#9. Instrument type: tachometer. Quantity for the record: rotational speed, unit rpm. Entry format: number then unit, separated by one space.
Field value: 2150 rpm
